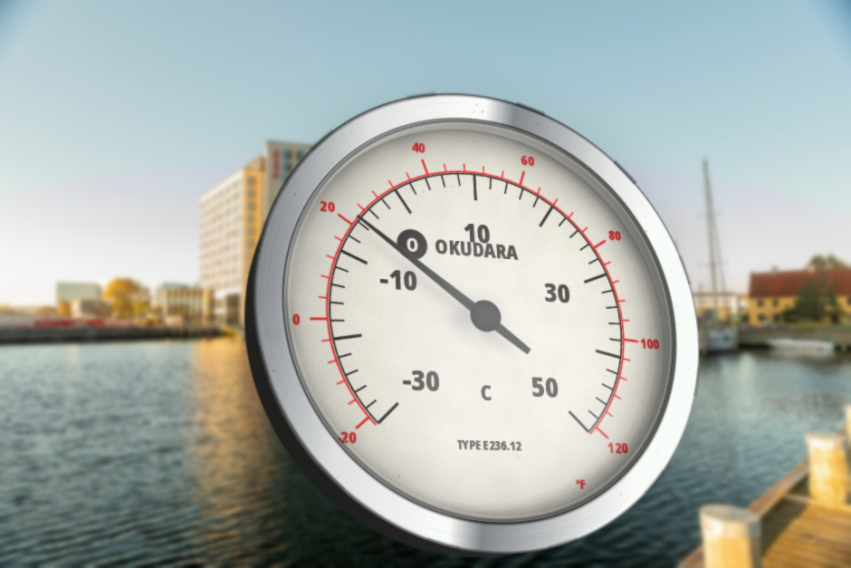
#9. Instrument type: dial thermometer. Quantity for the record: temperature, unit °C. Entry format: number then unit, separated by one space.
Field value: -6 °C
